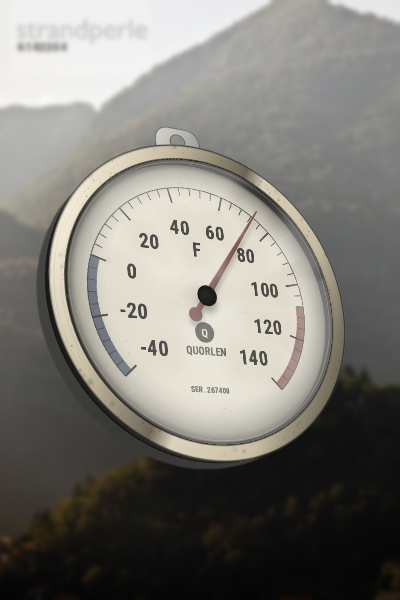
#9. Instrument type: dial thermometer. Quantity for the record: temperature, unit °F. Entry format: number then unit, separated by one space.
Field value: 72 °F
